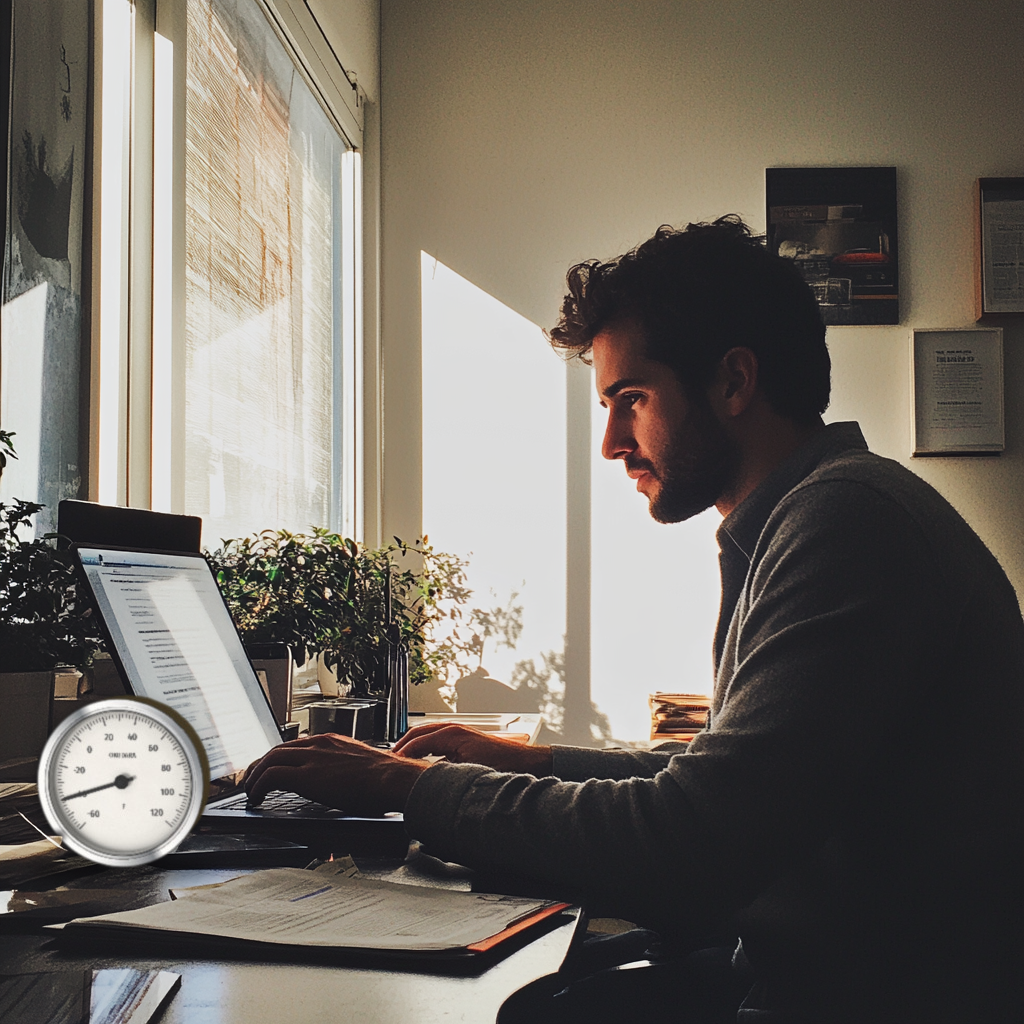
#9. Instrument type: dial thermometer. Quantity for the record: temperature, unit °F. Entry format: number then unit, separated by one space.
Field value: -40 °F
